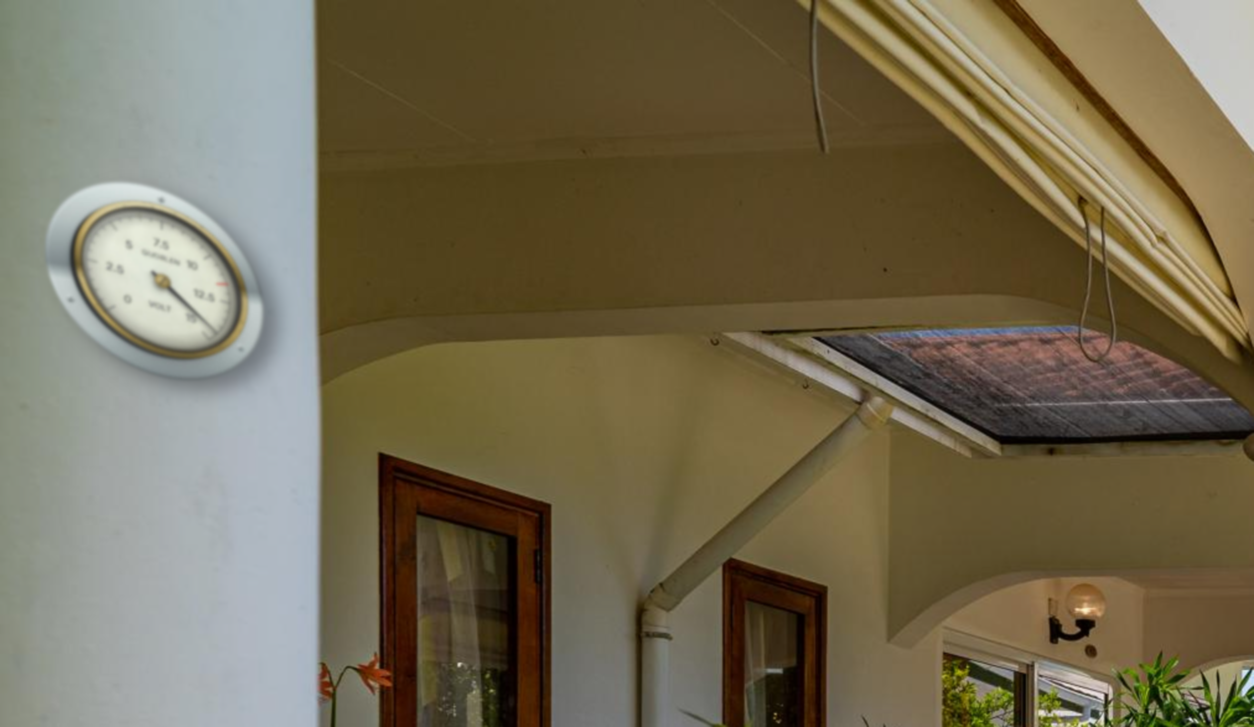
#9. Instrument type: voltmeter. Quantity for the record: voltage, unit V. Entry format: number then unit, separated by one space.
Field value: 14.5 V
